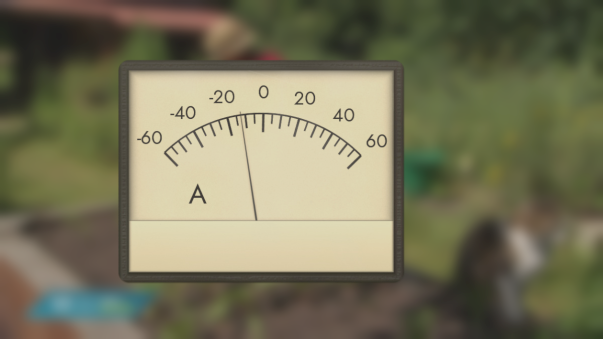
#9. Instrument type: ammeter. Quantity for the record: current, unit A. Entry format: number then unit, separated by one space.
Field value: -12.5 A
